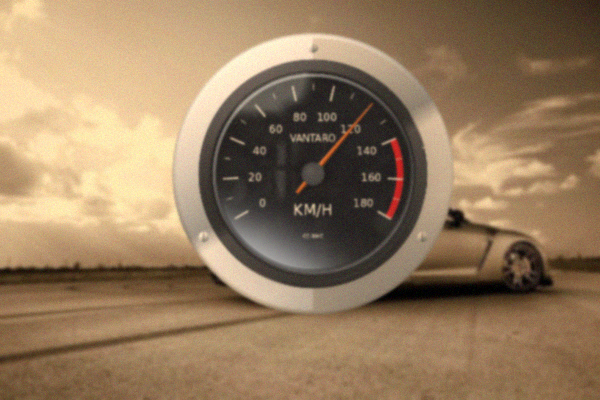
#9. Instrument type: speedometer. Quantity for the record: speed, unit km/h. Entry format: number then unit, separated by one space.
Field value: 120 km/h
